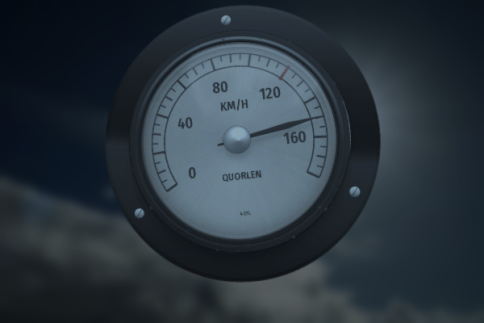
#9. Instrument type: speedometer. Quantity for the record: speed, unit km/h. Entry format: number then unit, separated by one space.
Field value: 150 km/h
